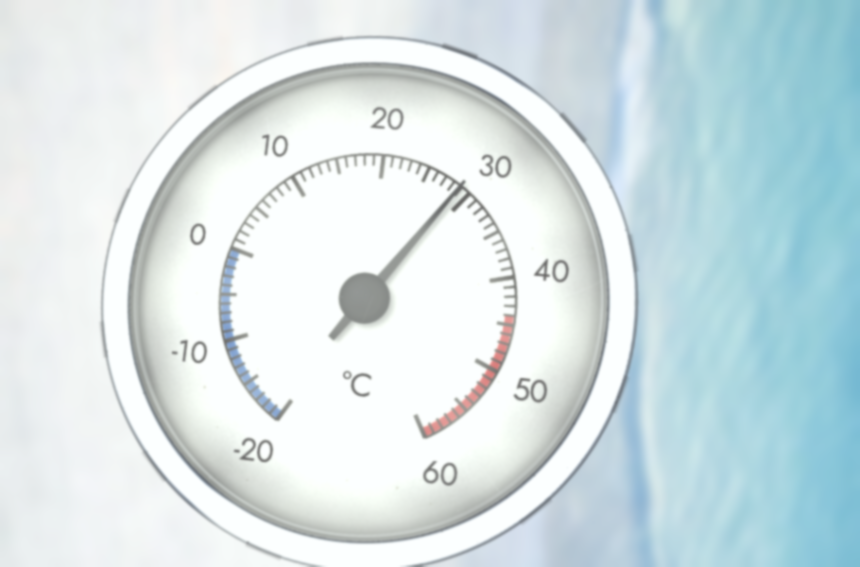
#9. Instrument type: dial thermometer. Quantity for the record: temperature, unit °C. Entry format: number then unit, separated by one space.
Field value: 29 °C
